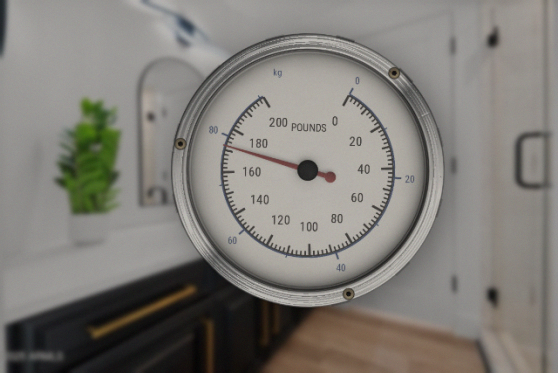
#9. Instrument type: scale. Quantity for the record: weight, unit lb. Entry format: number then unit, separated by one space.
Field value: 172 lb
